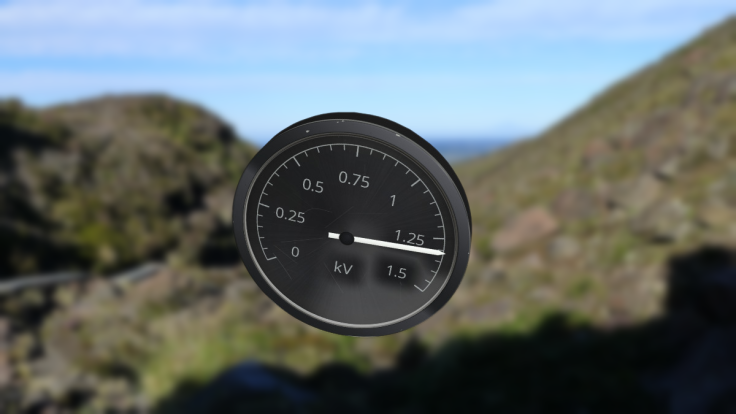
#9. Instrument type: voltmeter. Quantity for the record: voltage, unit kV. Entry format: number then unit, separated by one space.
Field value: 1.3 kV
